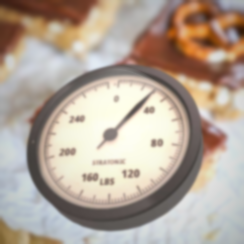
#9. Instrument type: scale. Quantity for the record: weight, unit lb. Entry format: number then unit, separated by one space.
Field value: 30 lb
